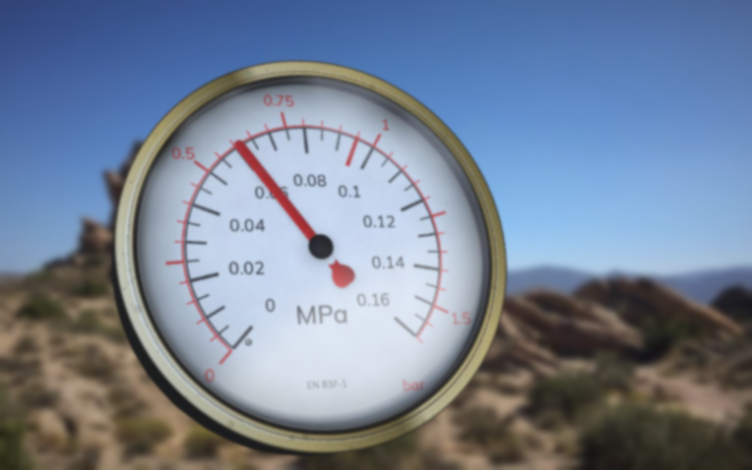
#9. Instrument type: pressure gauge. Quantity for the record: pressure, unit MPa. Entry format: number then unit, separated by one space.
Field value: 0.06 MPa
